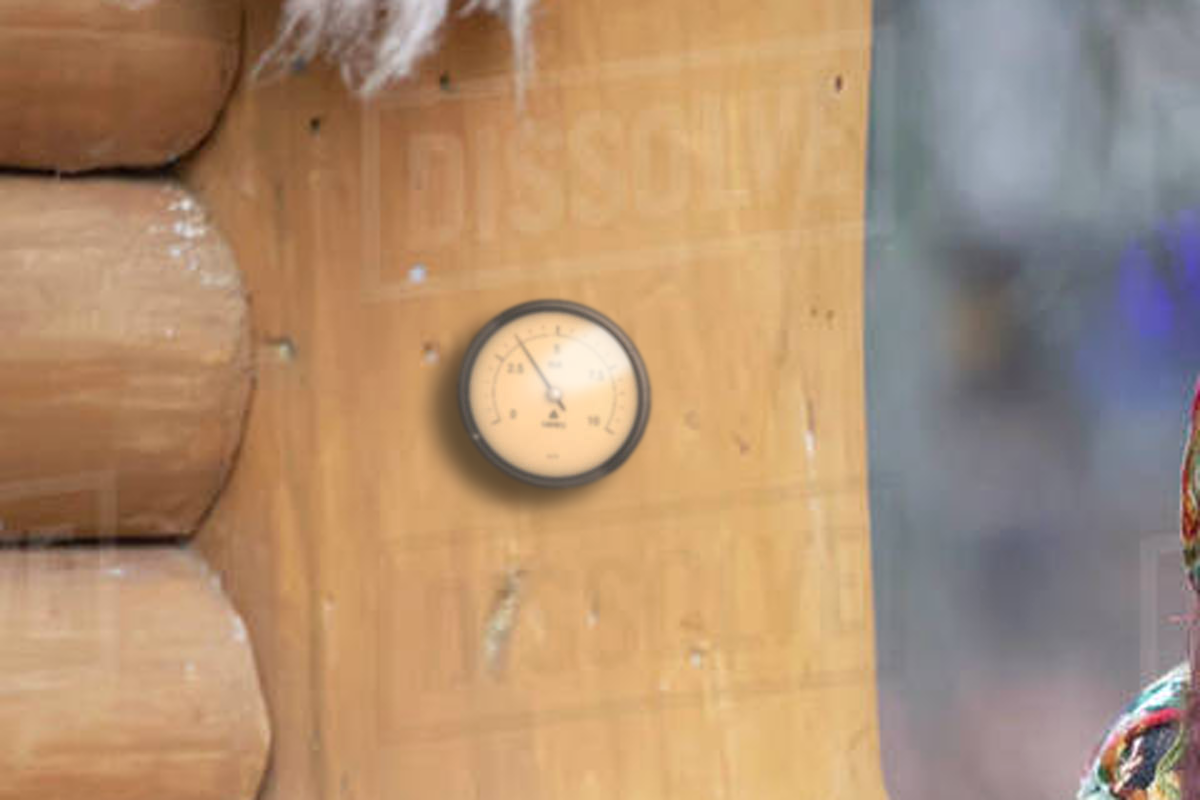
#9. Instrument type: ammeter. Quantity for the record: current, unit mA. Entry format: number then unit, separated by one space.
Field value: 3.5 mA
